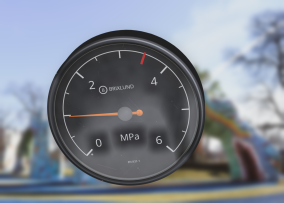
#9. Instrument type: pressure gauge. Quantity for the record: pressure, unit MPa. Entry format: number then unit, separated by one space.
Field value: 1 MPa
